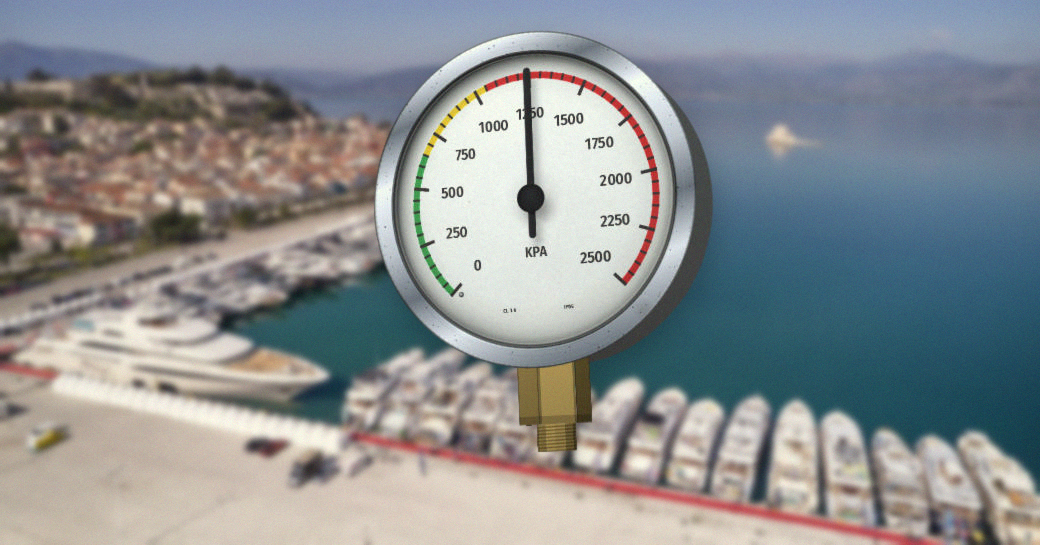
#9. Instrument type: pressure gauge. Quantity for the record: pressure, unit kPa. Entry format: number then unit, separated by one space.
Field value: 1250 kPa
